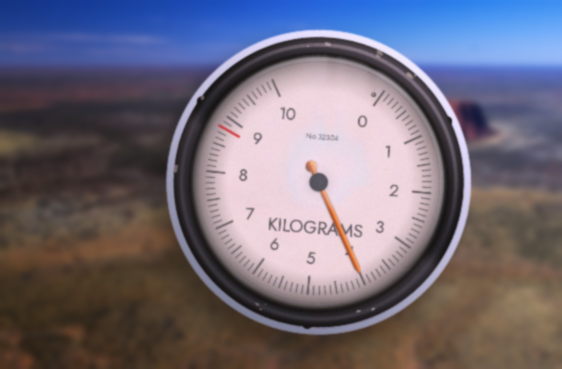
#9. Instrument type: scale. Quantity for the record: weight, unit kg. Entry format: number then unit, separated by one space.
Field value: 4 kg
